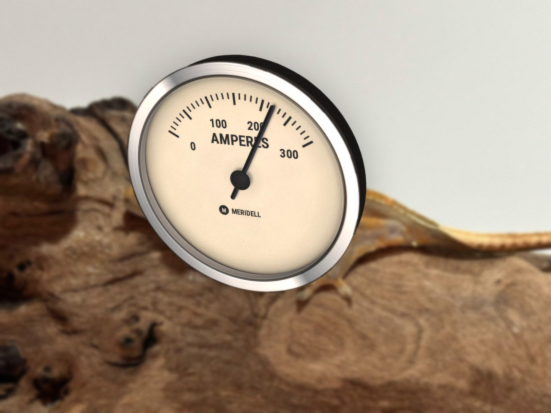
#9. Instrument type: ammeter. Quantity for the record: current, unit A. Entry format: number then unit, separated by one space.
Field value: 220 A
